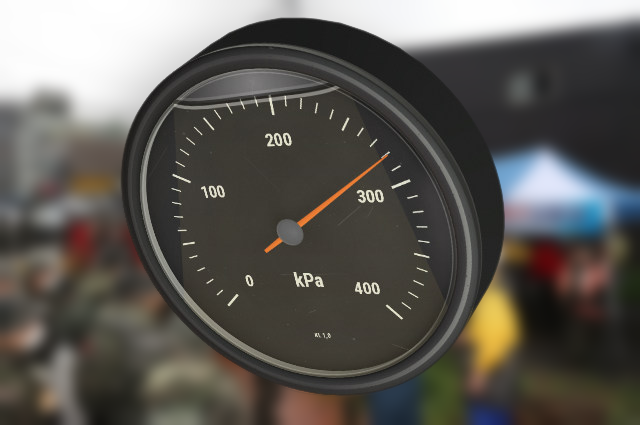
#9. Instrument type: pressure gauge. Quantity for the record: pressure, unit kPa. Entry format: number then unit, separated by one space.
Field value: 280 kPa
